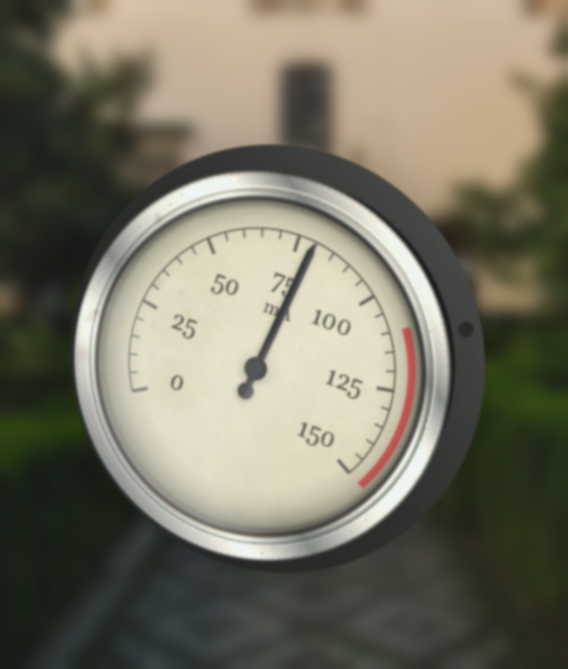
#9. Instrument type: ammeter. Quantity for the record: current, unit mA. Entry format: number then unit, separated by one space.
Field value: 80 mA
